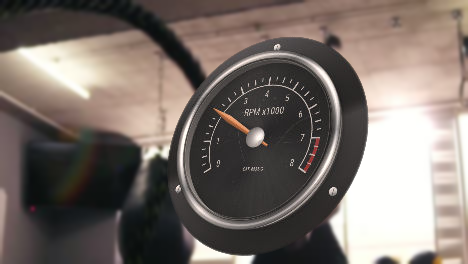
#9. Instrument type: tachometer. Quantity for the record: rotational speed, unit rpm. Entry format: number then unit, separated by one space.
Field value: 2000 rpm
